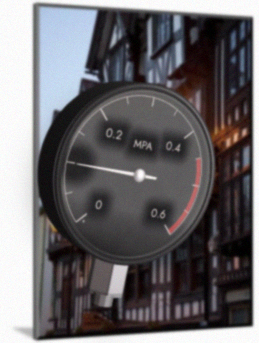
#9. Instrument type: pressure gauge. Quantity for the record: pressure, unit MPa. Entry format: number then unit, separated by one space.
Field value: 0.1 MPa
